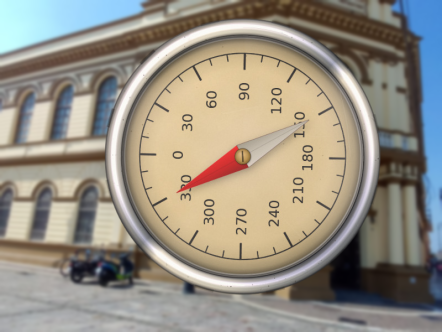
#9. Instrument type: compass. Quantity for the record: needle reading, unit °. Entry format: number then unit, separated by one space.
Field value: 330 °
